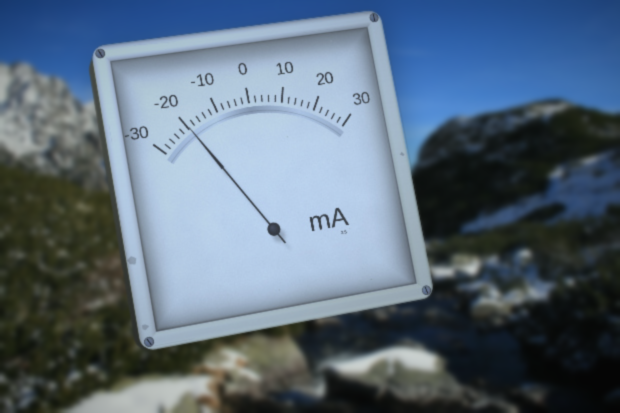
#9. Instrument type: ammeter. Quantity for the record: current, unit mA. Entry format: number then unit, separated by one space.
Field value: -20 mA
